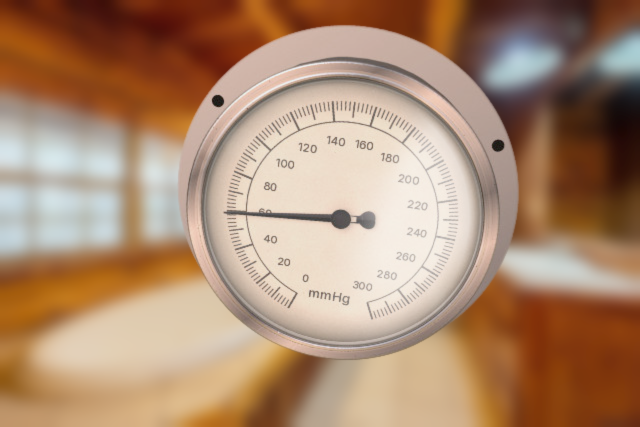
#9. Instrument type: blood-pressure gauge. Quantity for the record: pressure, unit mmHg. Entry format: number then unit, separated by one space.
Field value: 60 mmHg
